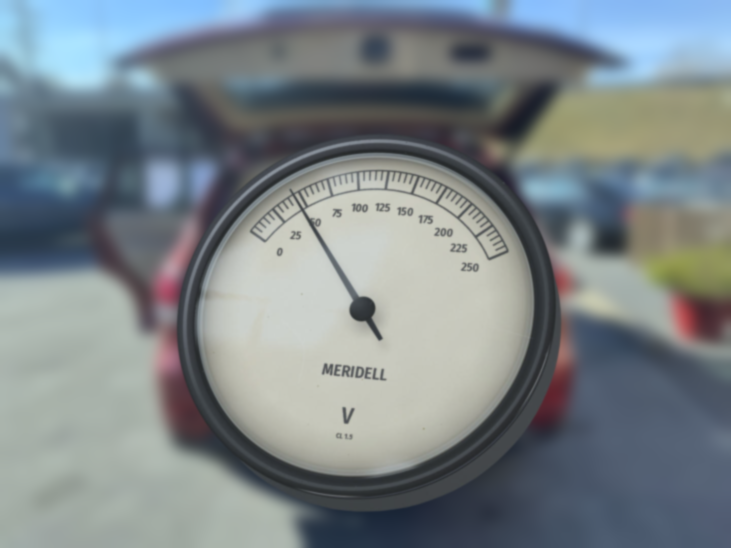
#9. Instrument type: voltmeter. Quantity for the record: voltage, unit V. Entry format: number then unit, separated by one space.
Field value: 45 V
